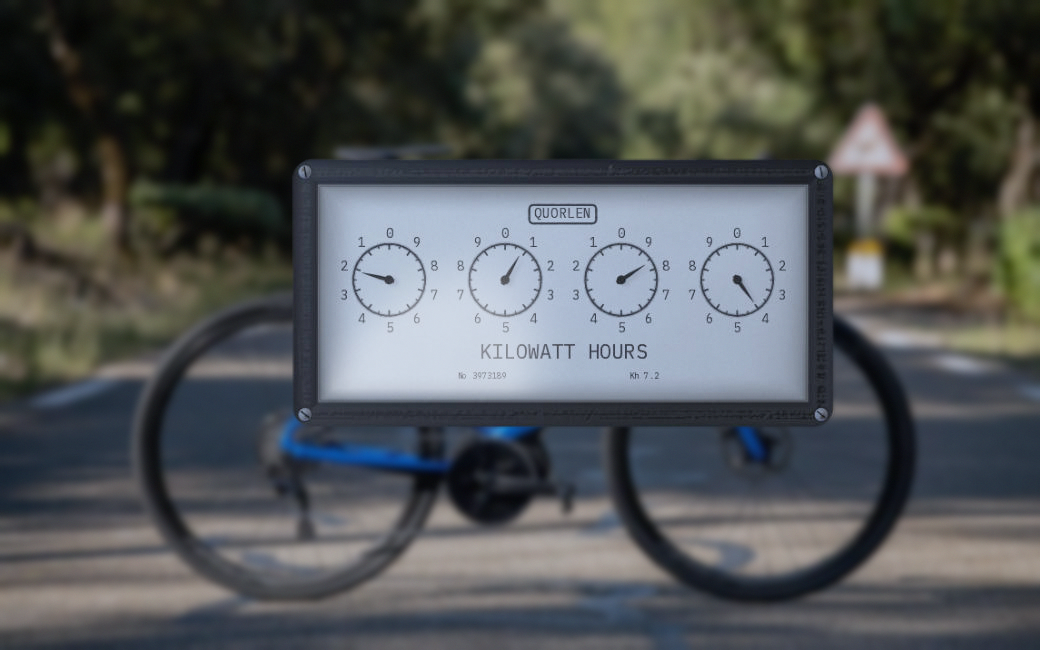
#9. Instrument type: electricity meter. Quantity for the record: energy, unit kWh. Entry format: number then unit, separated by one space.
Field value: 2084 kWh
